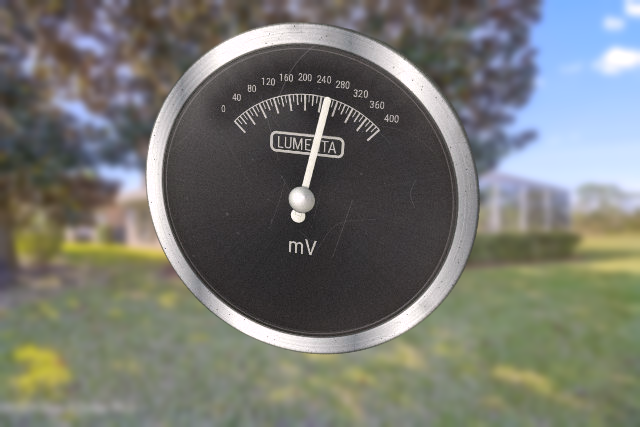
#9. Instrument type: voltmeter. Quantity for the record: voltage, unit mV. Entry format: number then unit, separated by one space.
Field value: 260 mV
